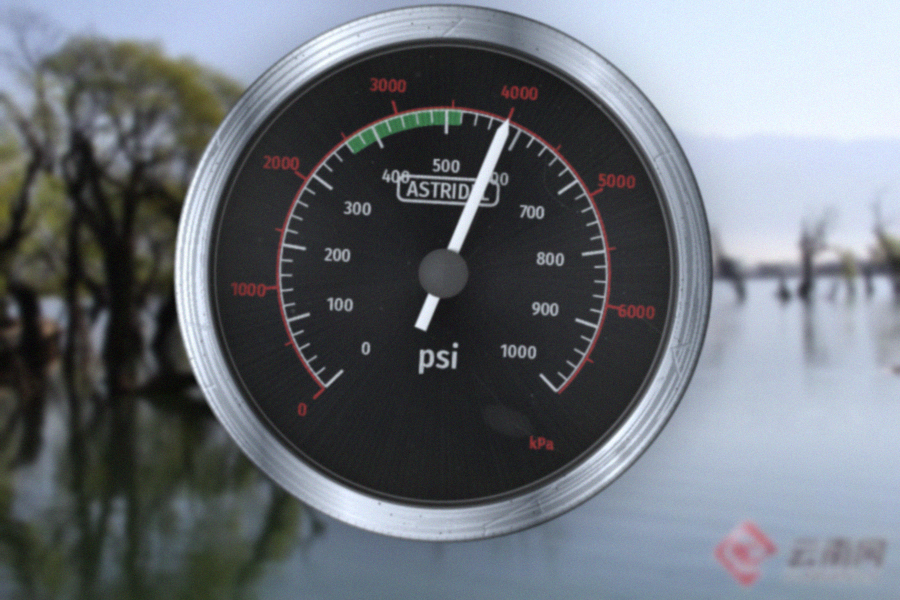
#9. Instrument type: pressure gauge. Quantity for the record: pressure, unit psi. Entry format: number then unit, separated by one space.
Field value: 580 psi
